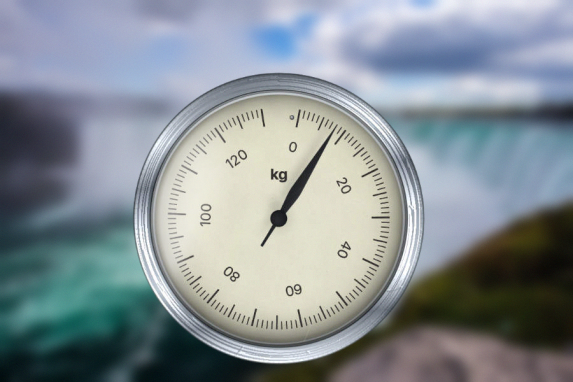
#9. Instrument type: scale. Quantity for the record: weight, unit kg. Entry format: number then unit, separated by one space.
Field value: 8 kg
